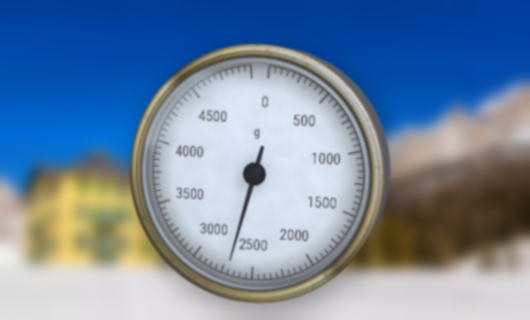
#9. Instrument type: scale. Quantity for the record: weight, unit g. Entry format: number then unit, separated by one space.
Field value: 2700 g
